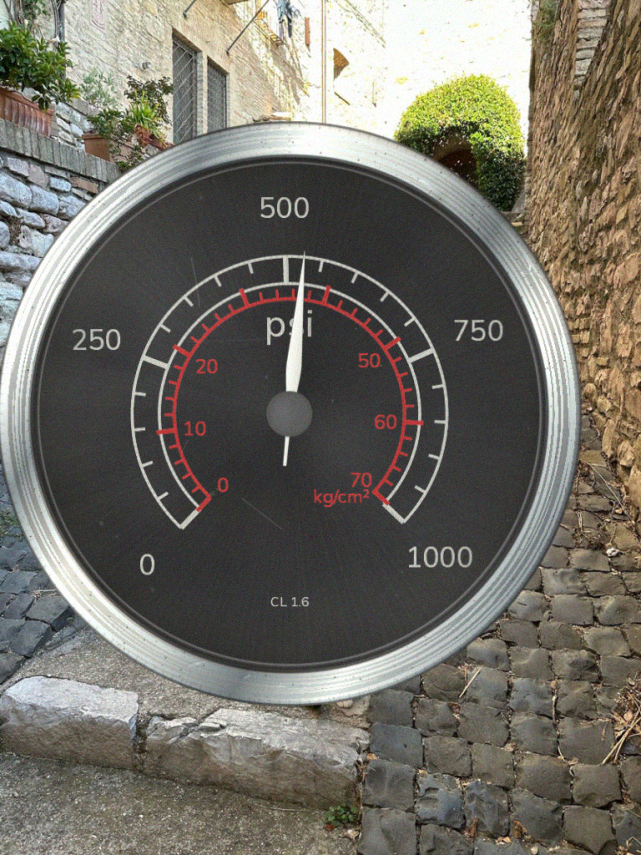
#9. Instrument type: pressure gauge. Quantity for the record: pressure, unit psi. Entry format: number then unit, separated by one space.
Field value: 525 psi
